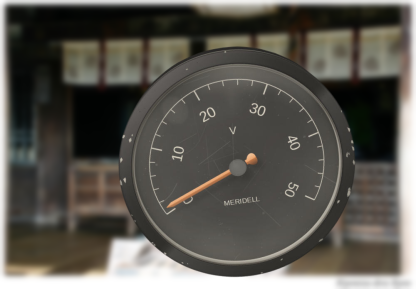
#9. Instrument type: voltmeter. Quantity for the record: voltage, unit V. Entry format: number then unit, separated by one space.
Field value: 1 V
